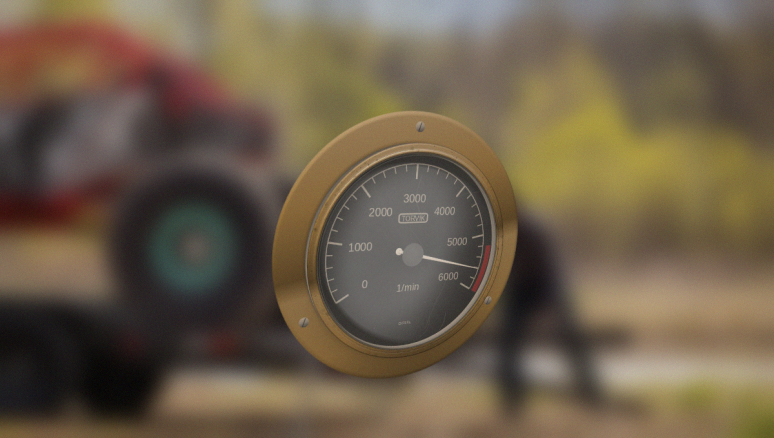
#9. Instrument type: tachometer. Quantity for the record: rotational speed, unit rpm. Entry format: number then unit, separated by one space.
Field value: 5600 rpm
